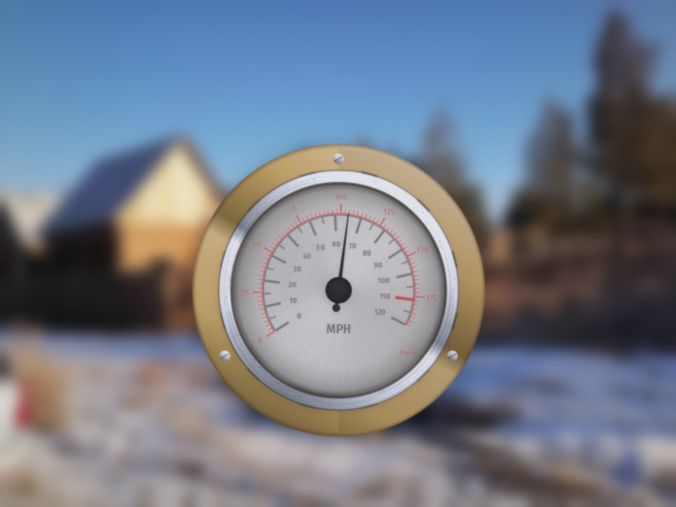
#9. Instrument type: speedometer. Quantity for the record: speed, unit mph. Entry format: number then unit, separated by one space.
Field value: 65 mph
